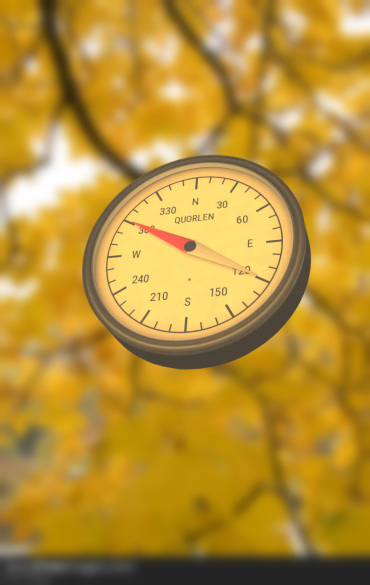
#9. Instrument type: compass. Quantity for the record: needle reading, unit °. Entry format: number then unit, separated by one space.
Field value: 300 °
